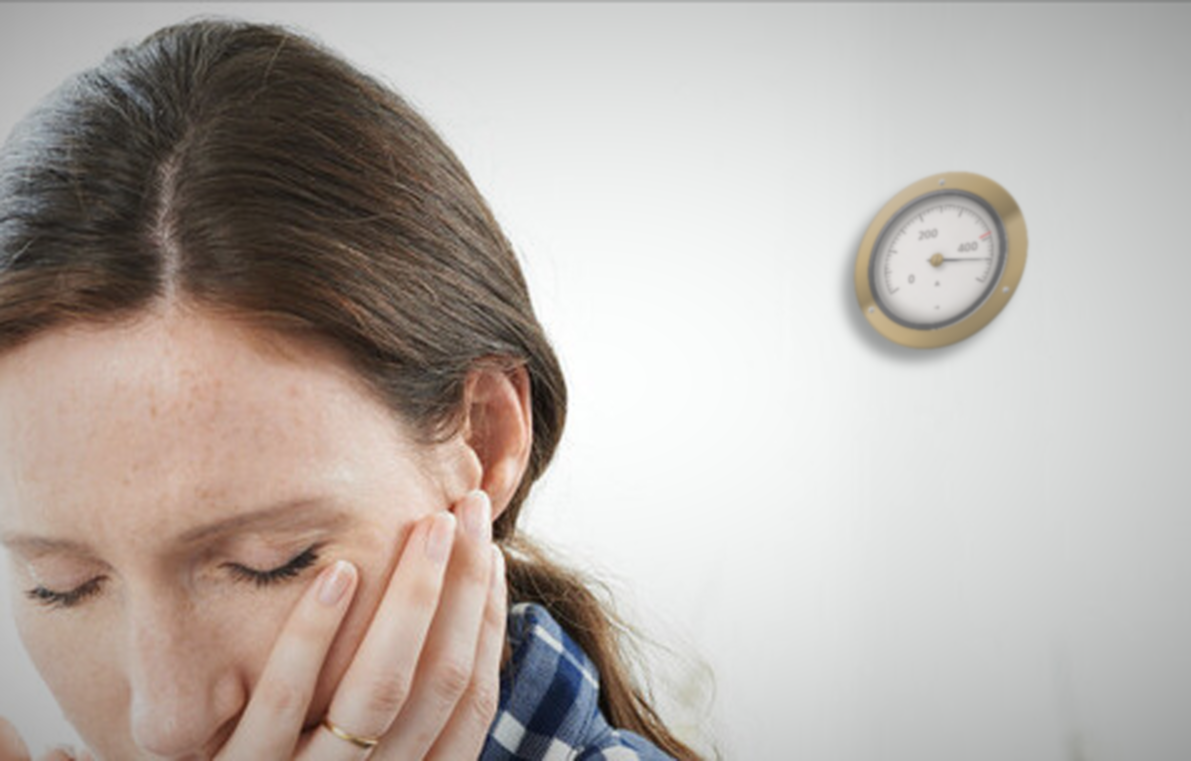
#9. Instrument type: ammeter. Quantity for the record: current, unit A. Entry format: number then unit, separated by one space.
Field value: 450 A
